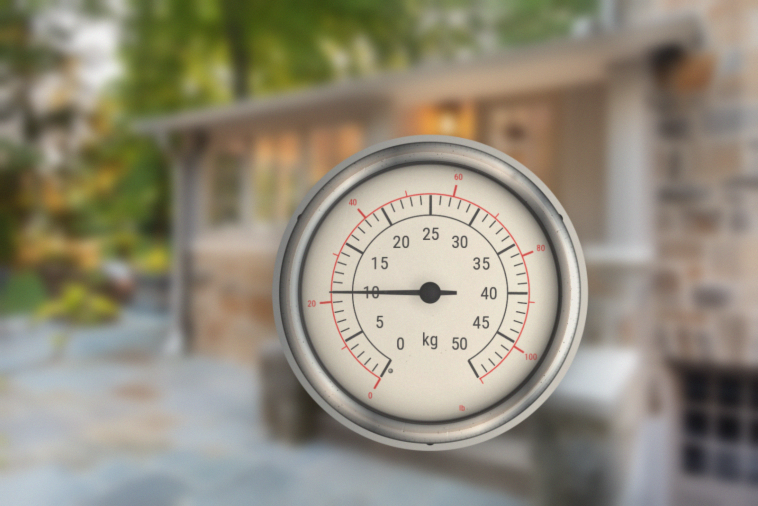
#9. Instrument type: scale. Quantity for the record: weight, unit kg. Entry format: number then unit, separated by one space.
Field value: 10 kg
